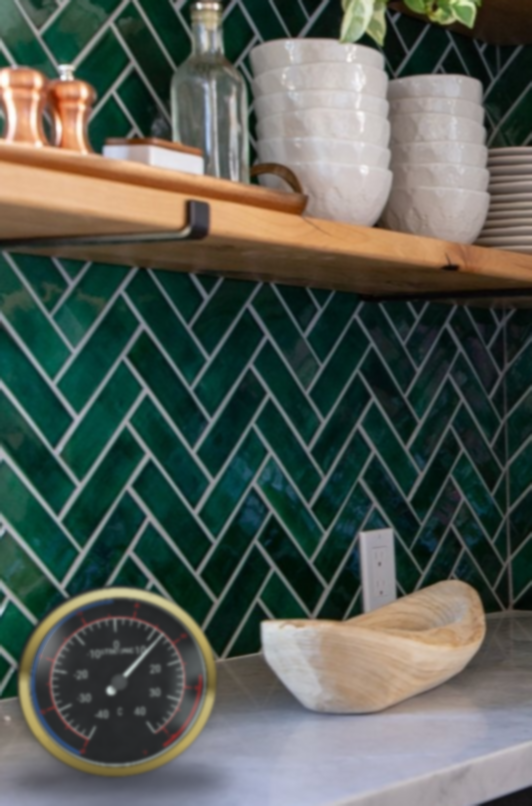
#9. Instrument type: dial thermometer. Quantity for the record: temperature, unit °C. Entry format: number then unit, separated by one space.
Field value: 12 °C
